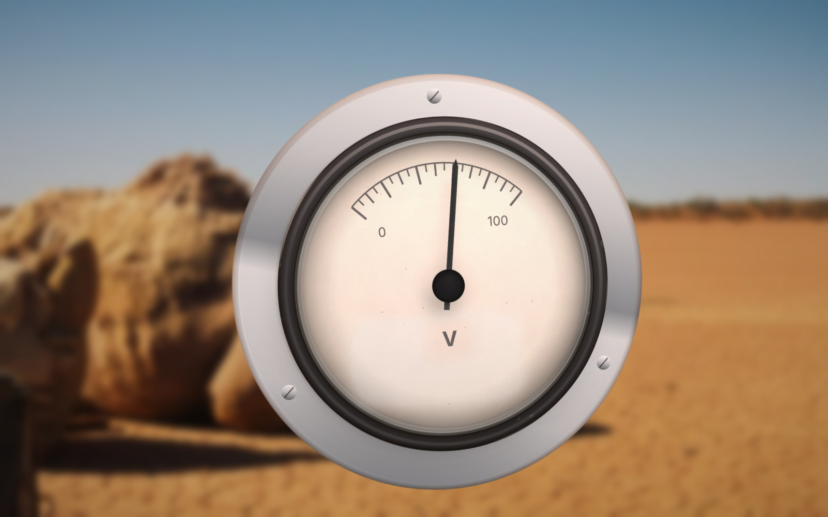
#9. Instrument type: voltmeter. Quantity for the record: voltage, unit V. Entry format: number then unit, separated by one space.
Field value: 60 V
